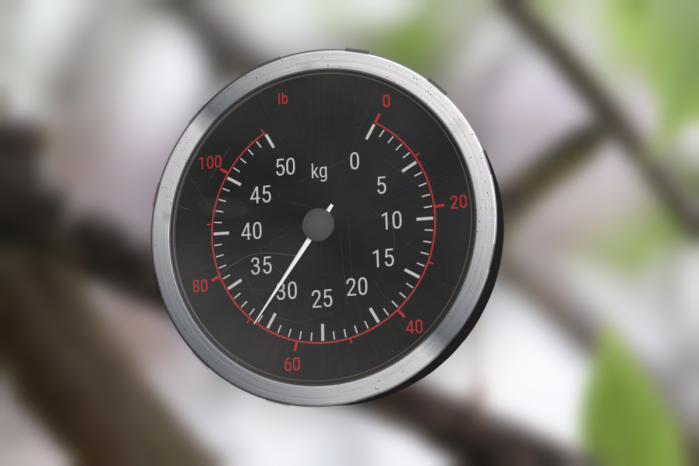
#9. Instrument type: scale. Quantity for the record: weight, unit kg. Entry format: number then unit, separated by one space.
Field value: 31 kg
